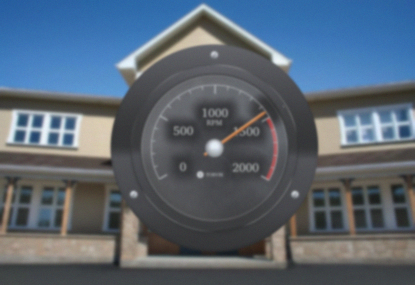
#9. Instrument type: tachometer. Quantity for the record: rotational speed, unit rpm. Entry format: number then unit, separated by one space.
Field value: 1450 rpm
